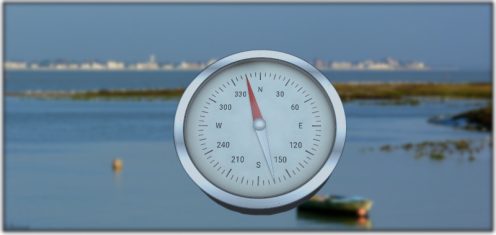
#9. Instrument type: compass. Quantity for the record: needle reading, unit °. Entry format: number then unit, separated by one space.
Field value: 345 °
